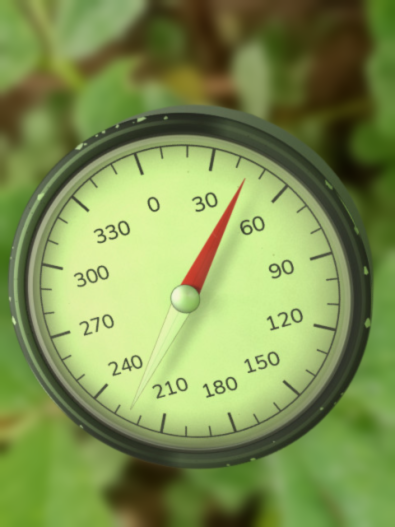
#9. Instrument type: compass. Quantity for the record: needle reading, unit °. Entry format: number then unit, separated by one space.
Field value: 45 °
